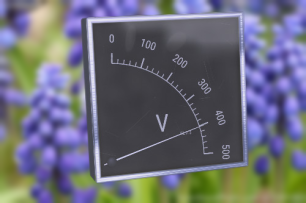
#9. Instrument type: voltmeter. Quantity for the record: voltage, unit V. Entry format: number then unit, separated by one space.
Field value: 400 V
